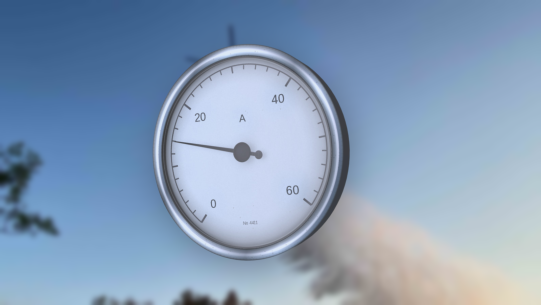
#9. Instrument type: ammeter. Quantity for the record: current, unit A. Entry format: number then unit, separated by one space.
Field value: 14 A
